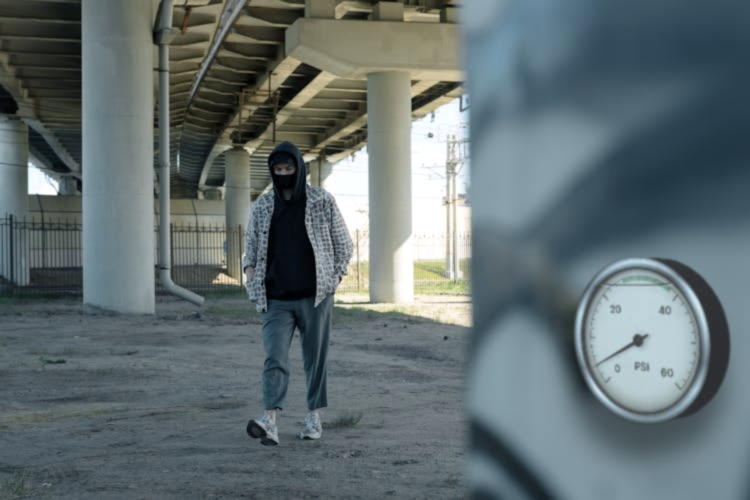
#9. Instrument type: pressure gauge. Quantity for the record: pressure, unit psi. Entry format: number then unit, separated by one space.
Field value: 4 psi
